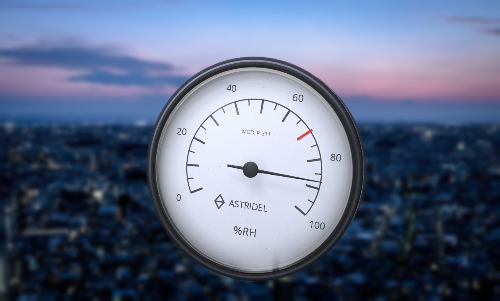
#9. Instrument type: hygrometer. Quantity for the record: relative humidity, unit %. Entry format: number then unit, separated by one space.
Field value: 87.5 %
